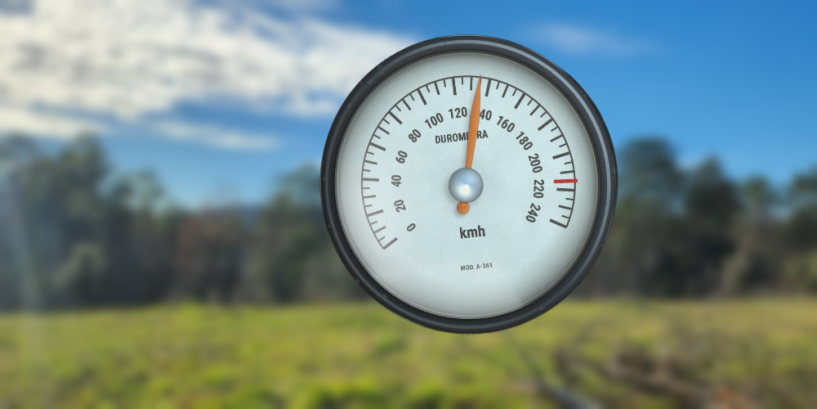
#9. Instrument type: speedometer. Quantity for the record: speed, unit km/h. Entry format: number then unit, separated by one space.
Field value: 135 km/h
